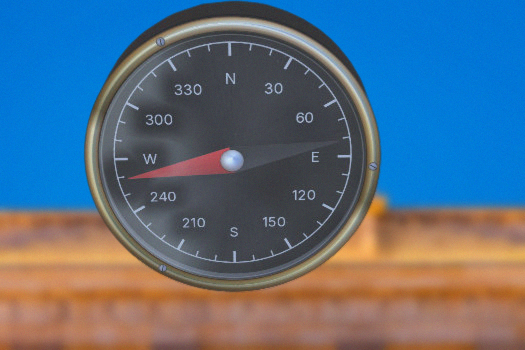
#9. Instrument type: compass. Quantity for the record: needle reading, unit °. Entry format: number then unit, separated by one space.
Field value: 260 °
